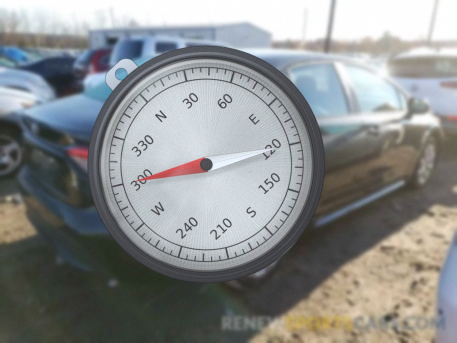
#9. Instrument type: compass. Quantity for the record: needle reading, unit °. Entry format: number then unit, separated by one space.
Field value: 300 °
